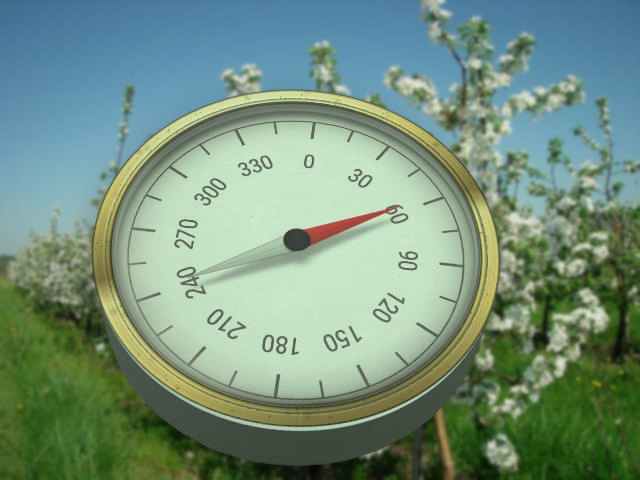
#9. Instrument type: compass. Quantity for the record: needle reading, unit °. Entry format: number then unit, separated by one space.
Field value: 60 °
